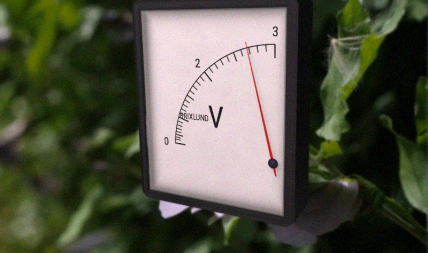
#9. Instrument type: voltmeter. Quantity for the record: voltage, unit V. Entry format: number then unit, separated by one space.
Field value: 2.7 V
